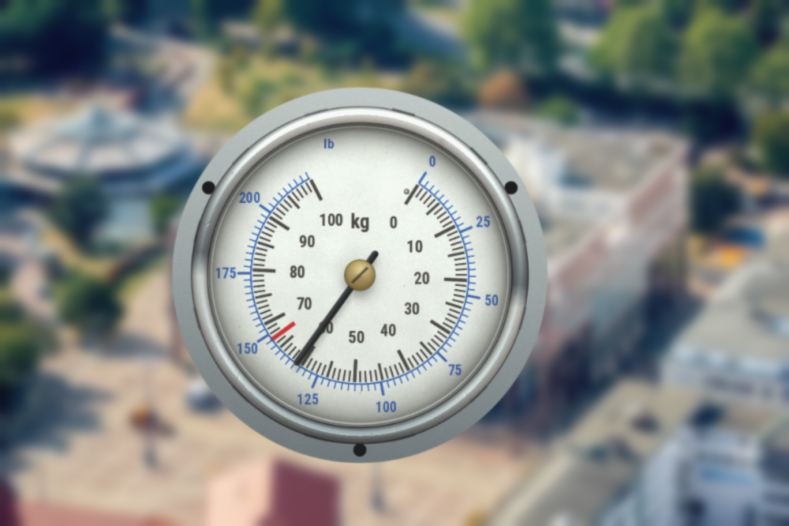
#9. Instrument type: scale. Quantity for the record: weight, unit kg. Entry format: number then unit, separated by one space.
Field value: 61 kg
